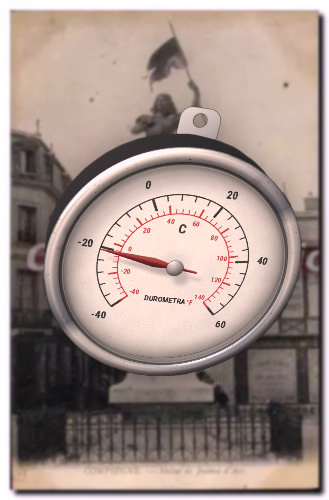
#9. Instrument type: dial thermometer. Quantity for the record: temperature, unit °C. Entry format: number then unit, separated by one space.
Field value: -20 °C
